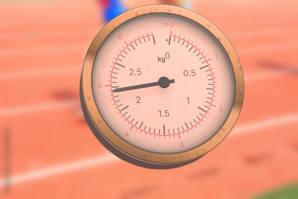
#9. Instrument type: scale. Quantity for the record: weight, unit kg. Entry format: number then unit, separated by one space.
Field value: 2.2 kg
